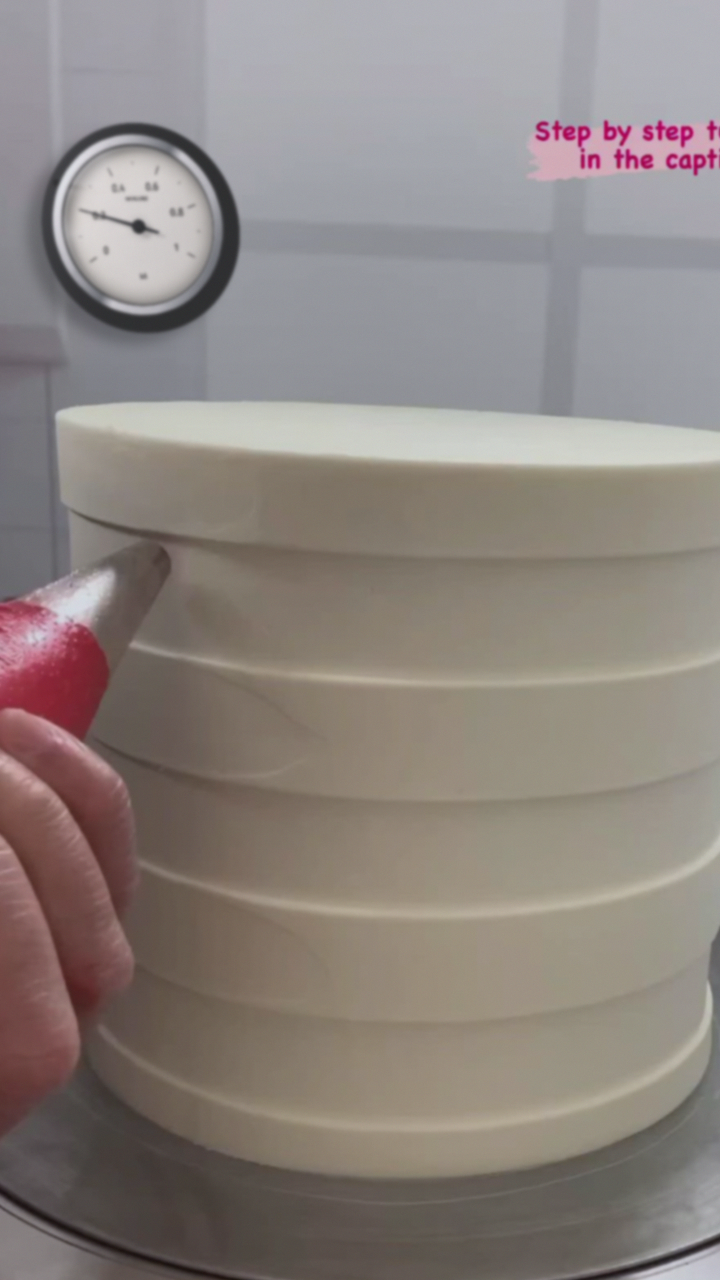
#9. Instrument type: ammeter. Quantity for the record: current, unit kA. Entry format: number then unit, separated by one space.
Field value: 0.2 kA
